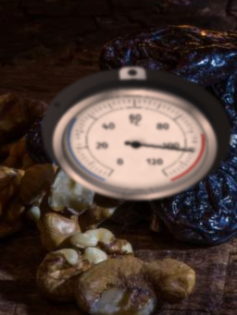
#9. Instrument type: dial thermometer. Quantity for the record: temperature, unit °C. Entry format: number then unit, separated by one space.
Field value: 100 °C
